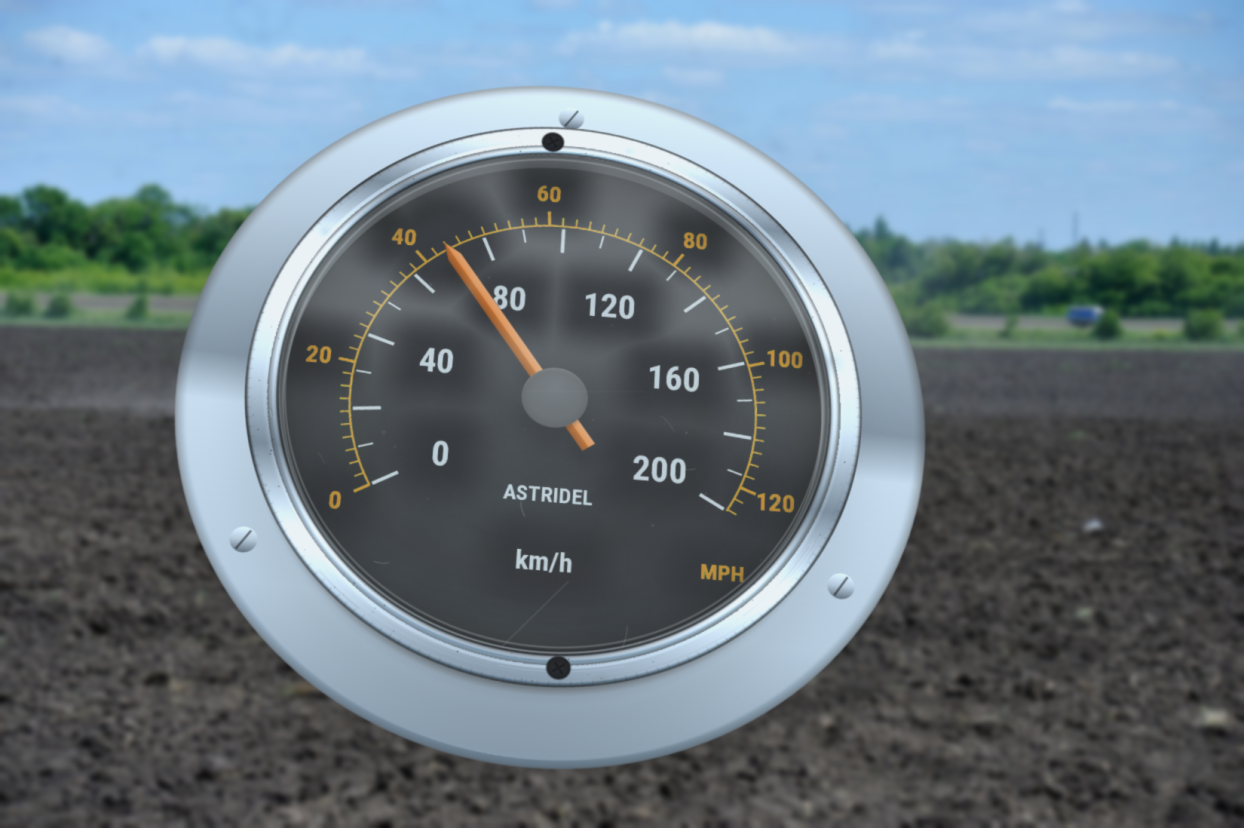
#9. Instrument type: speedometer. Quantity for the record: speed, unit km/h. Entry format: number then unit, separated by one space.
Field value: 70 km/h
